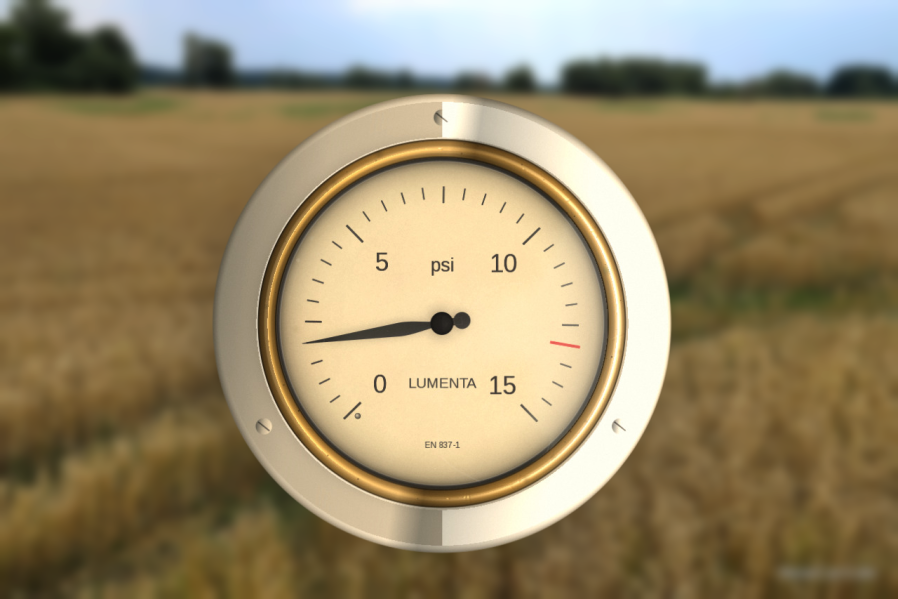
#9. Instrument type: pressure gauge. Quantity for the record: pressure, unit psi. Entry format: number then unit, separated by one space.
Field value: 2 psi
